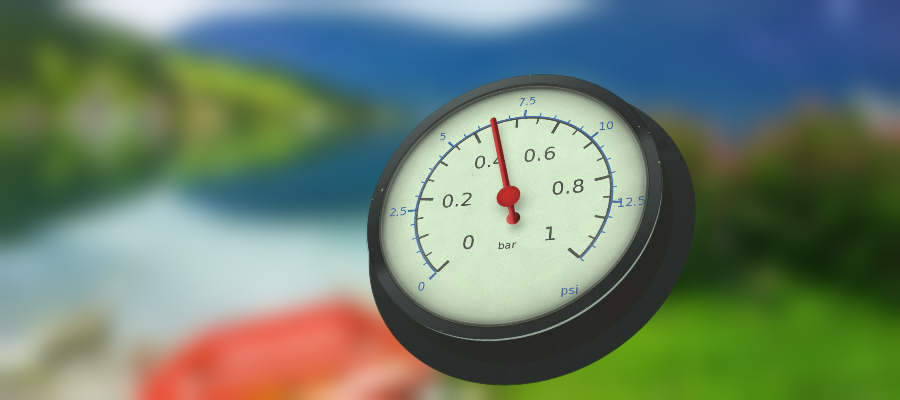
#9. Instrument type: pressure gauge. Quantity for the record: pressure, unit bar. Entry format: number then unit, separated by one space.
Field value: 0.45 bar
